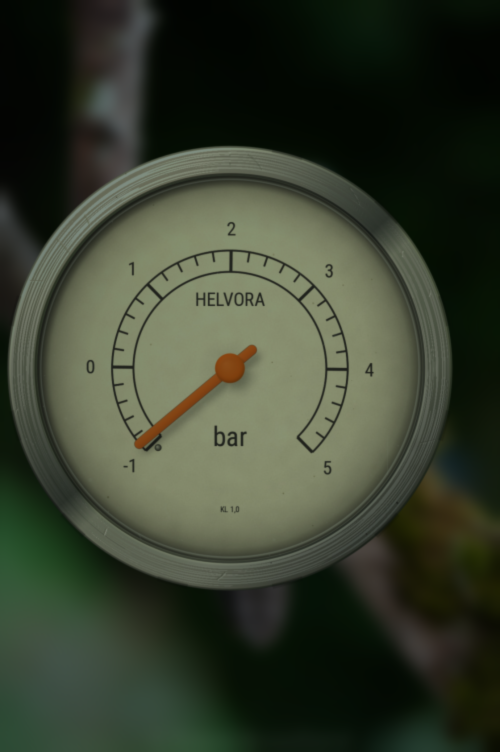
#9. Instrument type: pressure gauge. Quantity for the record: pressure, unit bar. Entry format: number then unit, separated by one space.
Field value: -0.9 bar
